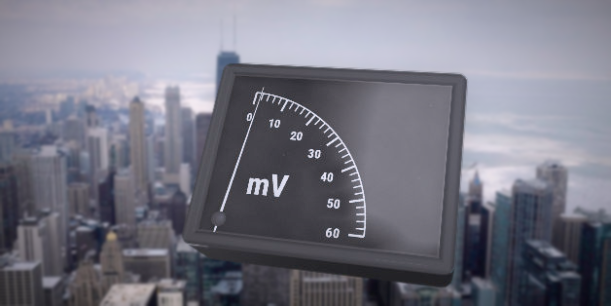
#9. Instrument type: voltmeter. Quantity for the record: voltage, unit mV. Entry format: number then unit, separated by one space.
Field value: 2 mV
